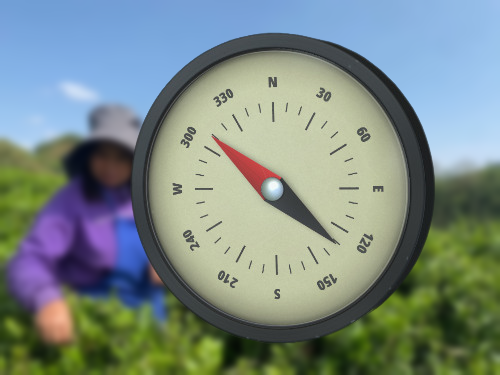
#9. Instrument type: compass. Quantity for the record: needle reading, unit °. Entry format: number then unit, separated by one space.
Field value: 310 °
